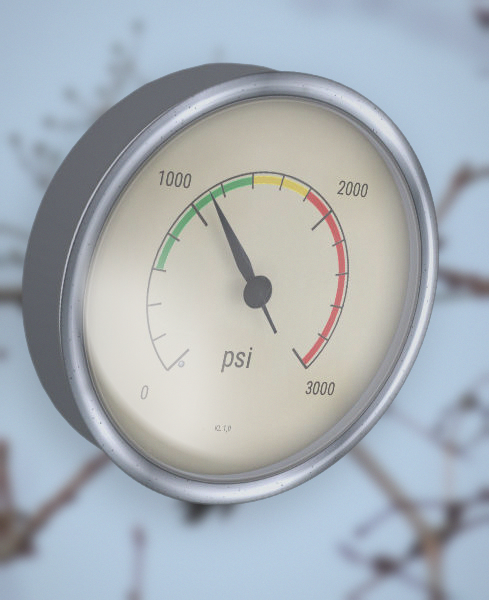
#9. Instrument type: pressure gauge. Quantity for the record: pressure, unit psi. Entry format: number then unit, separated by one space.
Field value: 1100 psi
